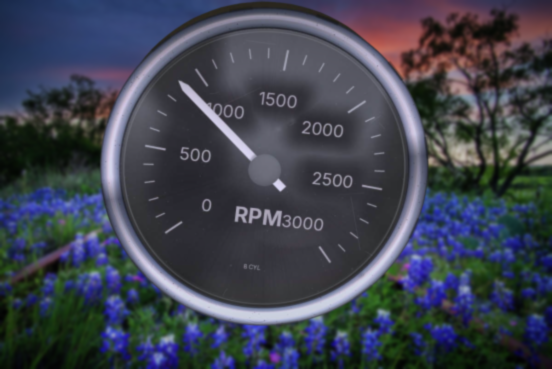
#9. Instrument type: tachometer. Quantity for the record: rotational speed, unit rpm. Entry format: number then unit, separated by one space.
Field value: 900 rpm
